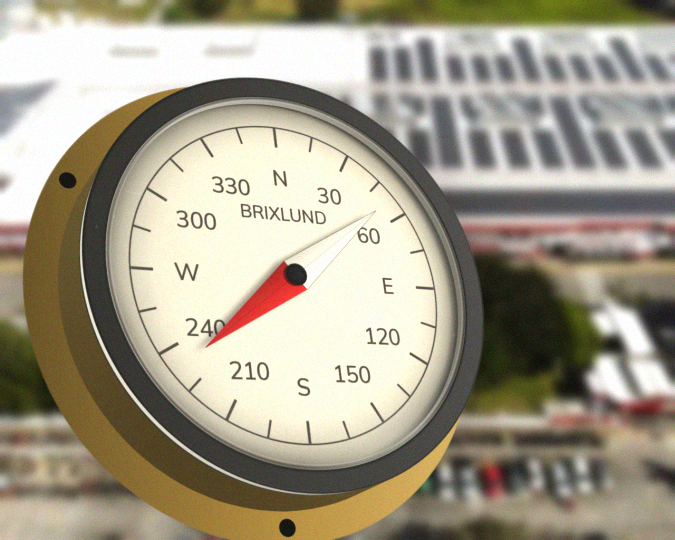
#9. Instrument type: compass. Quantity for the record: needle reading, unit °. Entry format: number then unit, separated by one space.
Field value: 232.5 °
